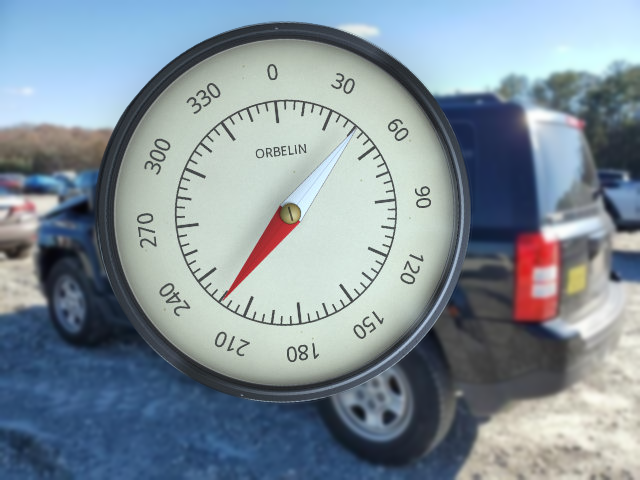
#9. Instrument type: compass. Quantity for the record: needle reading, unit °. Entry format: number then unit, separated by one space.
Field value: 225 °
